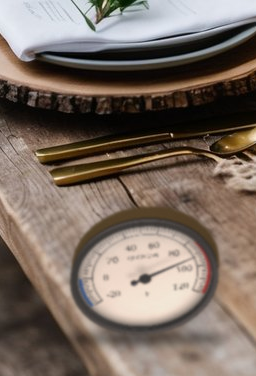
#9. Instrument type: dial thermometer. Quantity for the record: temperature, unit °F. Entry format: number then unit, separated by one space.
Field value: 90 °F
